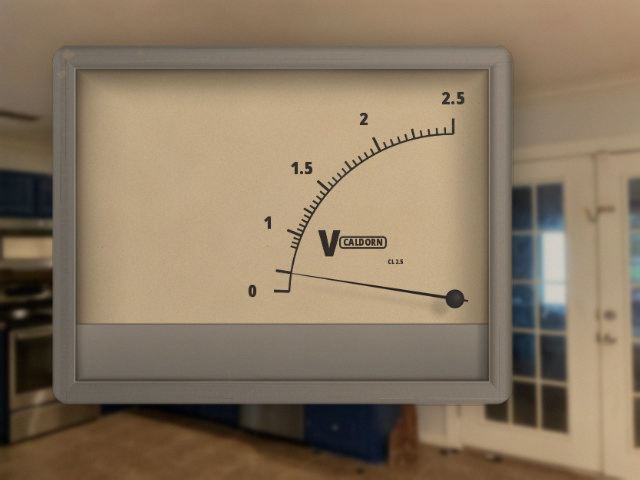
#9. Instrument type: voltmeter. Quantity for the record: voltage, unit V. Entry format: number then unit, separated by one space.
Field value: 0.5 V
